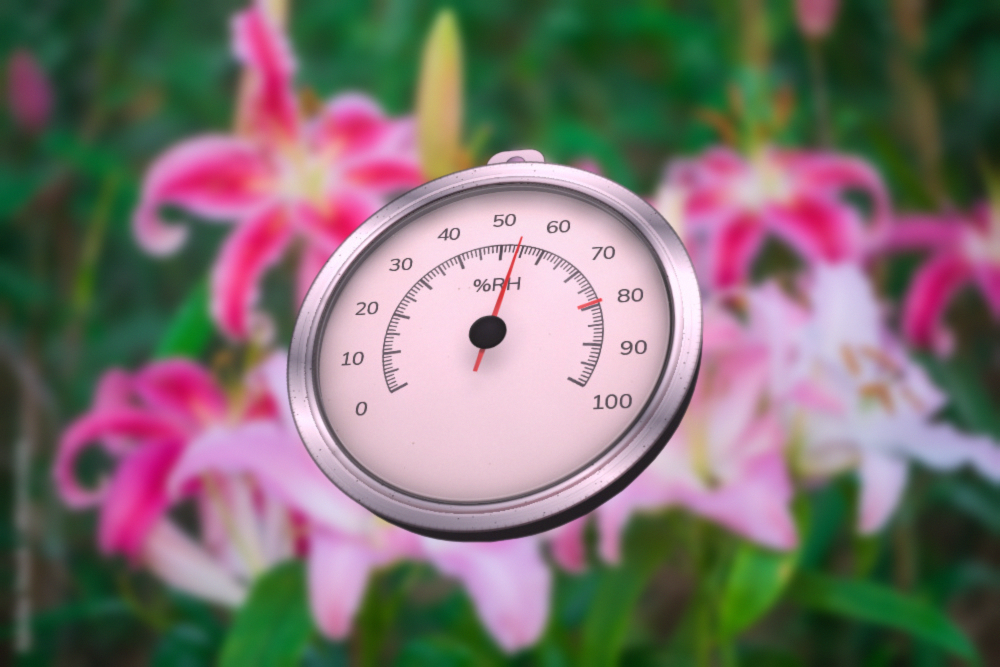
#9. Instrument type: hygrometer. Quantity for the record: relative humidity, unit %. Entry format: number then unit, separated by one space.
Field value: 55 %
